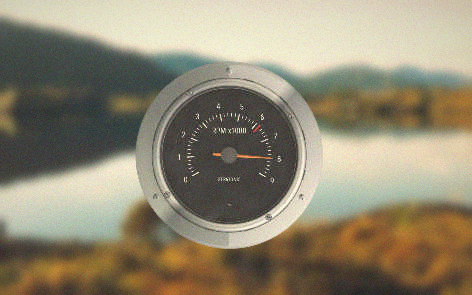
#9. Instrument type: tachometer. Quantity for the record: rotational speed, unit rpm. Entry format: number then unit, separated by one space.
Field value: 8000 rpm
